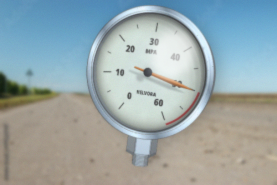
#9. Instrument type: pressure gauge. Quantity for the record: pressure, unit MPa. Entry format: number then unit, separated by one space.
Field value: 50 MPa
